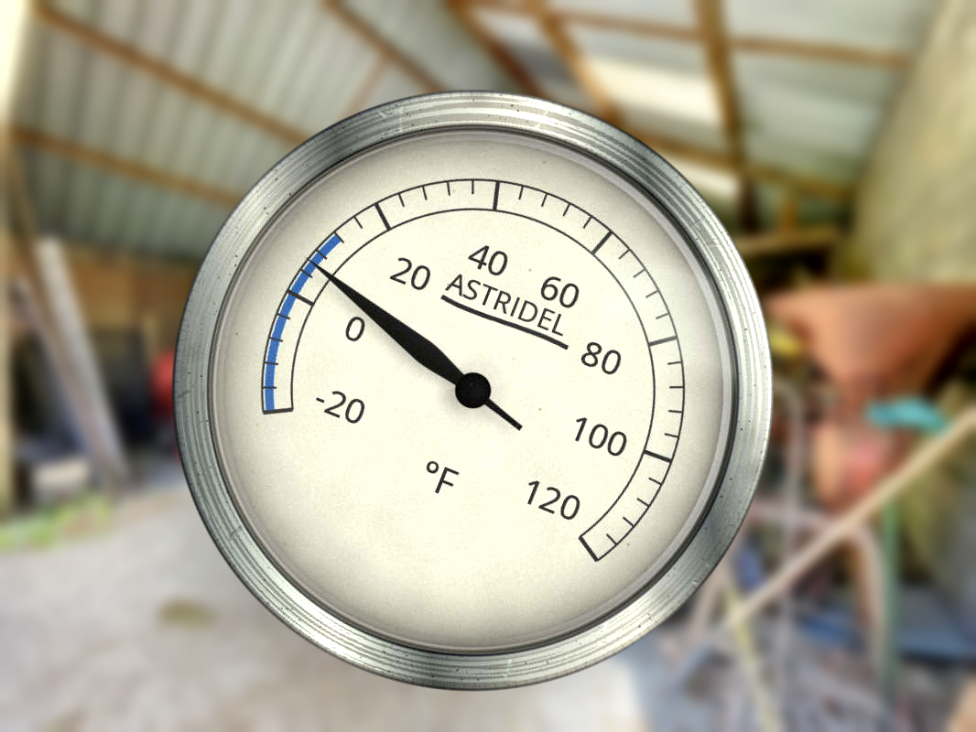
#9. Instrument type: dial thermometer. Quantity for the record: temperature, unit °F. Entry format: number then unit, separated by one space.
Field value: 6 °F
